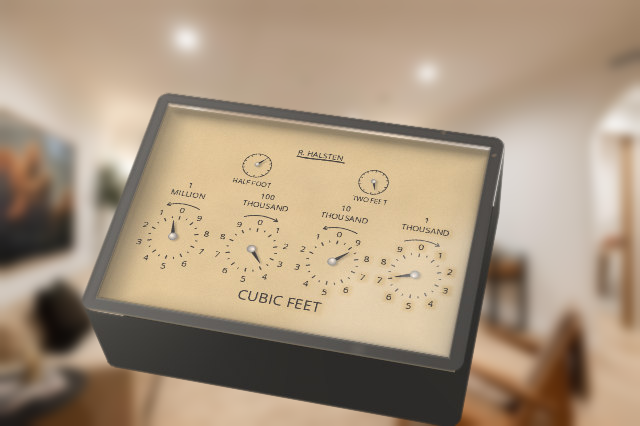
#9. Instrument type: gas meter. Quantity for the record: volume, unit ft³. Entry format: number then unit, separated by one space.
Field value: 38700 ft³
